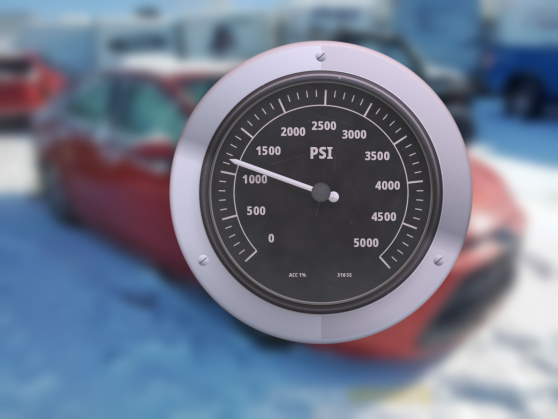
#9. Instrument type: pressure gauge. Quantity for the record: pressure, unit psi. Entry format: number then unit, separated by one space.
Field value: 1150 psi
